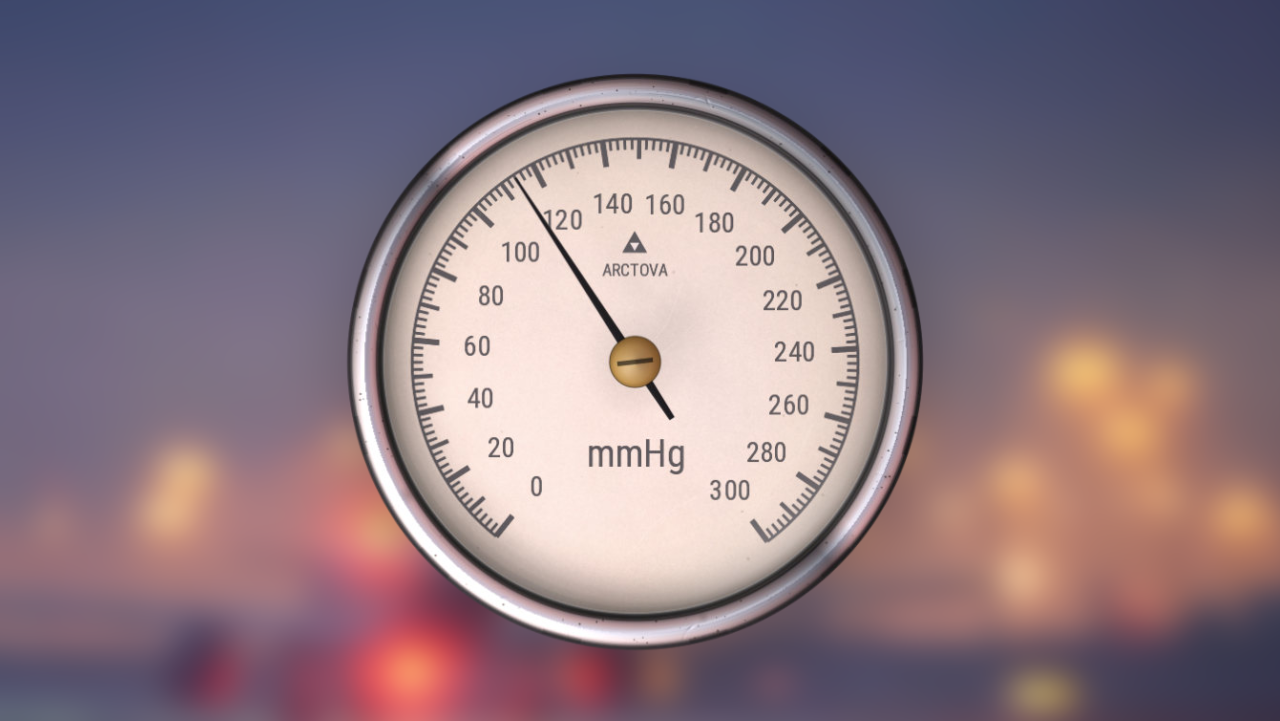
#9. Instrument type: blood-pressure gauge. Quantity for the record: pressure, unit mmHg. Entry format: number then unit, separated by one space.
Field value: 114 mmHg
